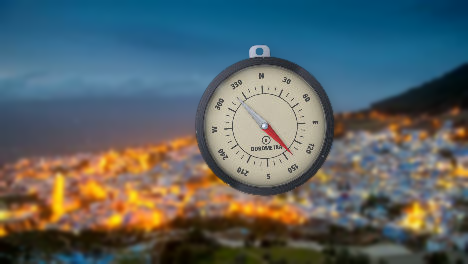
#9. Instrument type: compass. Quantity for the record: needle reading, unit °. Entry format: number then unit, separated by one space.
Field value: 140 °
